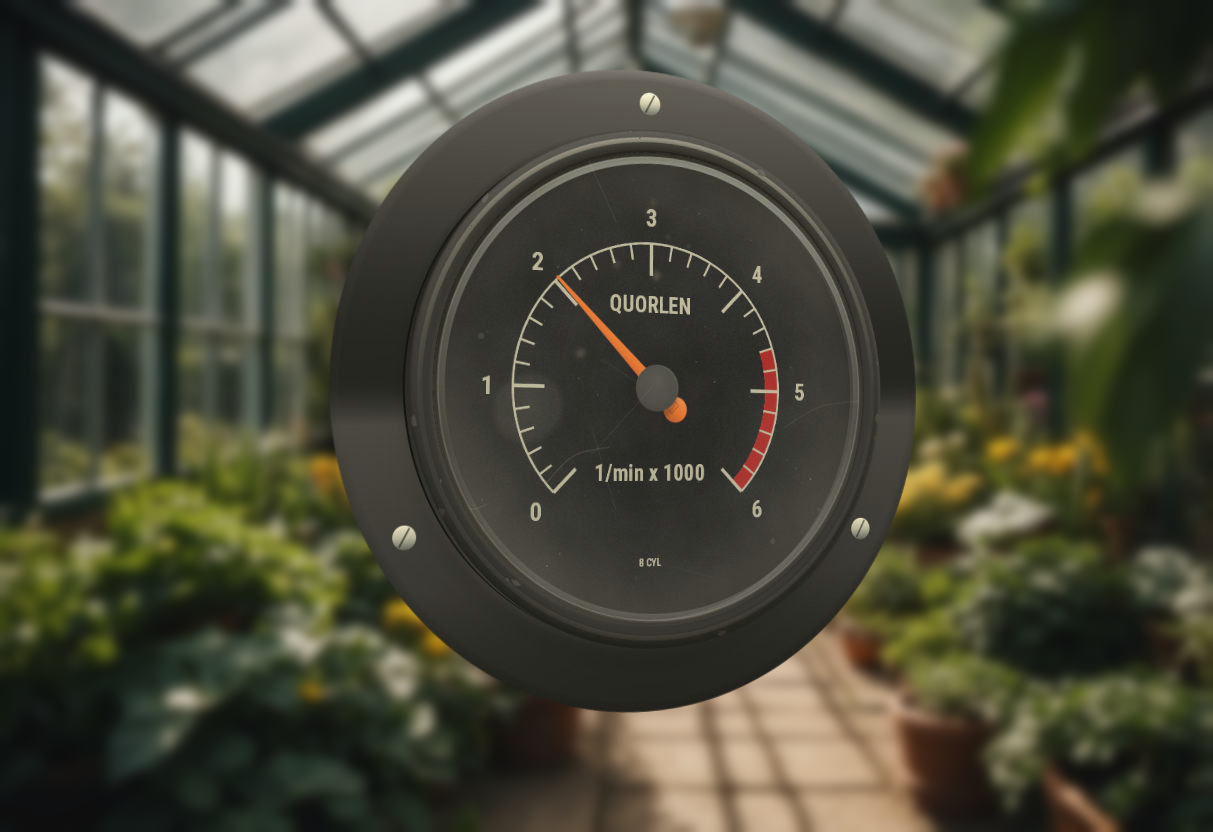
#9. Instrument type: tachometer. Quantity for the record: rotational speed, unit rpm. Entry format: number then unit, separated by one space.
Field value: 2000 rpm
